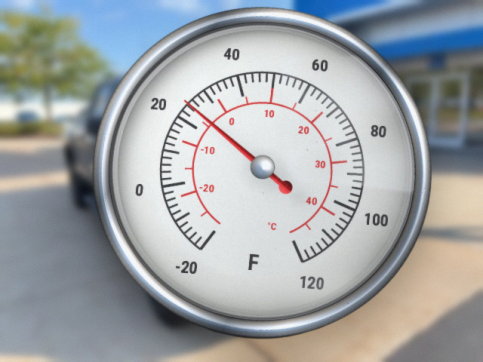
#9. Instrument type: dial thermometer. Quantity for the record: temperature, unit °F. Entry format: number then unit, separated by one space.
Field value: 24 °F
